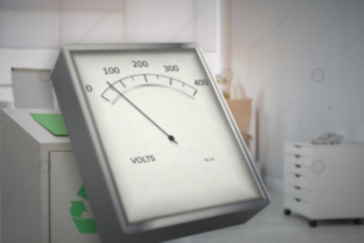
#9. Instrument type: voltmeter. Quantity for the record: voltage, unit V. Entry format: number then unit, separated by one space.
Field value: 50 V
